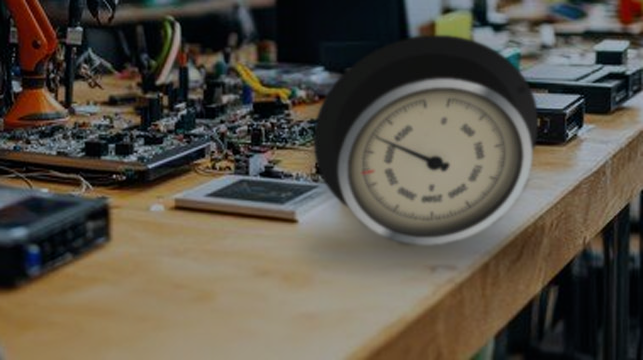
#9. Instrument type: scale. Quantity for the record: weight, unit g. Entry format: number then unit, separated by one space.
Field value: 4250 g
